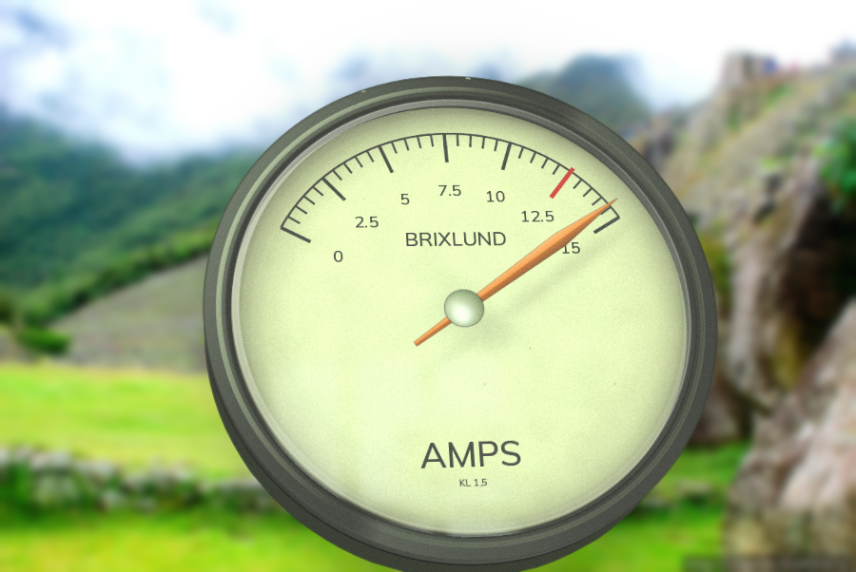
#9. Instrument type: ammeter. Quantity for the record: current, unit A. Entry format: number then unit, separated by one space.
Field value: 14.5 A
